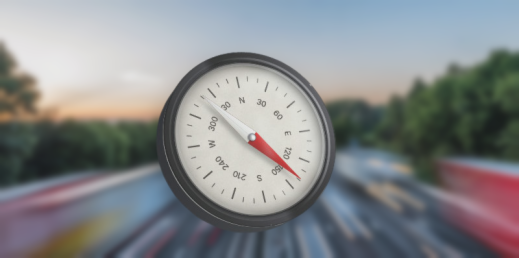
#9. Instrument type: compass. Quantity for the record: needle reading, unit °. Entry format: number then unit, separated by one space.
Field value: 140 °
